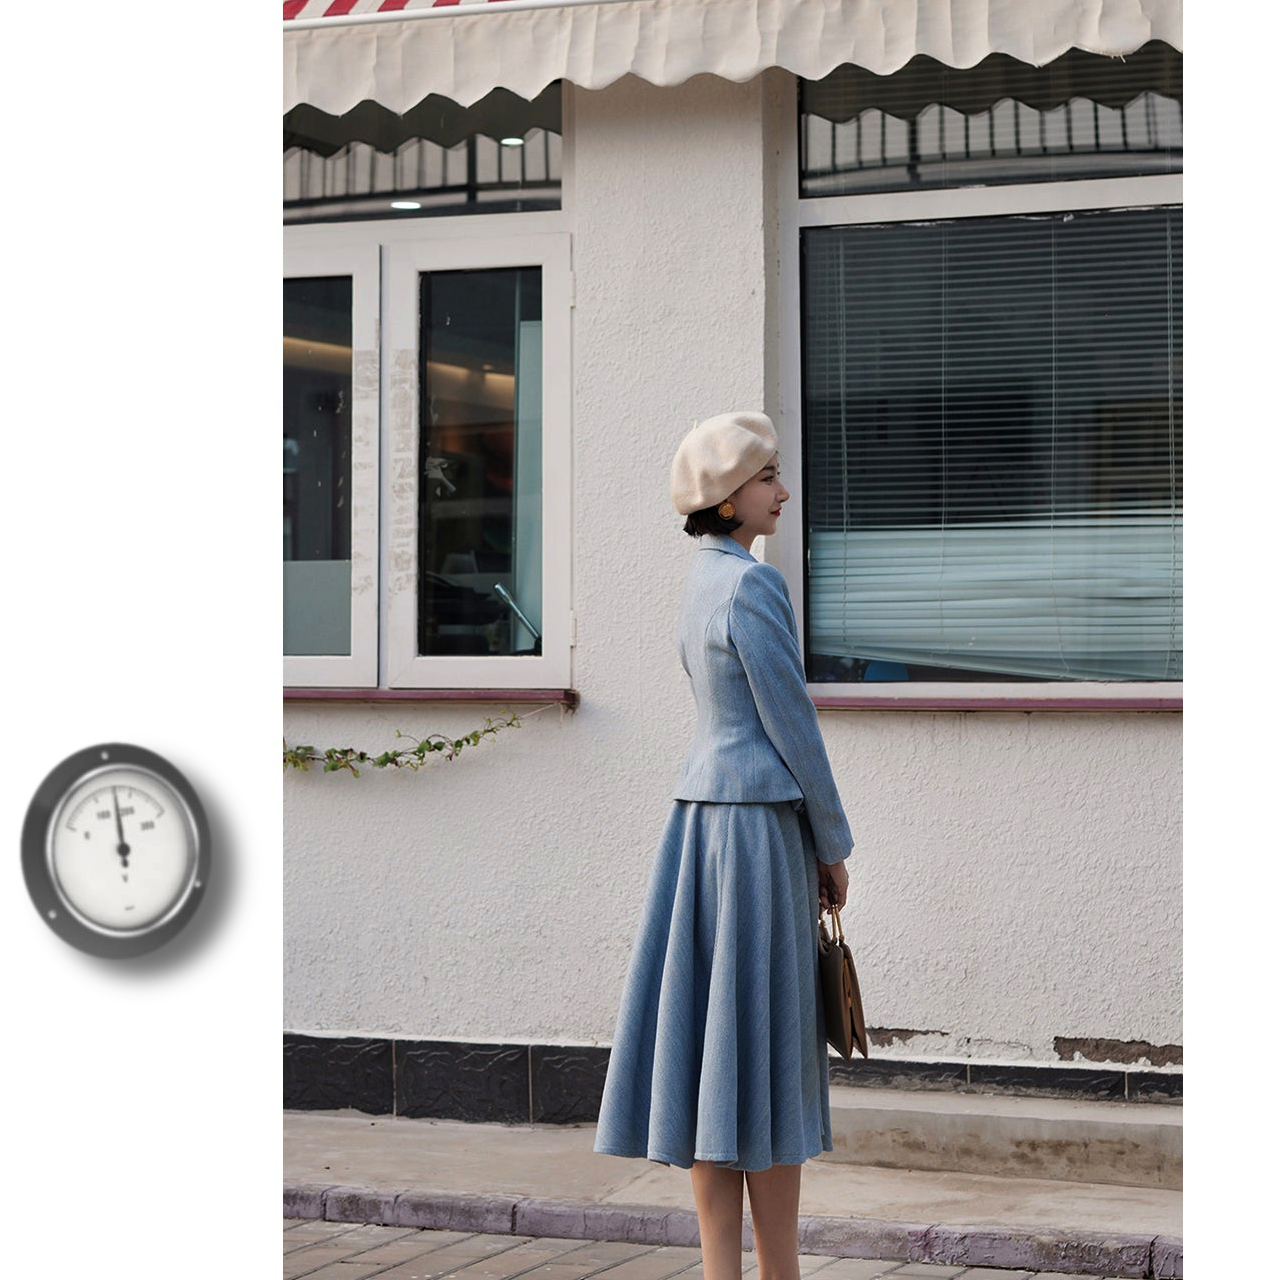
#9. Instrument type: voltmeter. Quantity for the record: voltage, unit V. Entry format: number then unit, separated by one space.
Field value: 150 V
